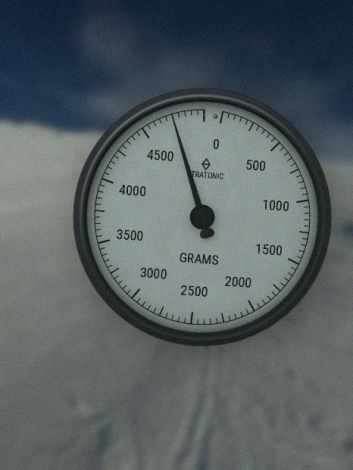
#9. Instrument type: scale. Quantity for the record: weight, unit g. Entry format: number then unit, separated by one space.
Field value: 4750 g
